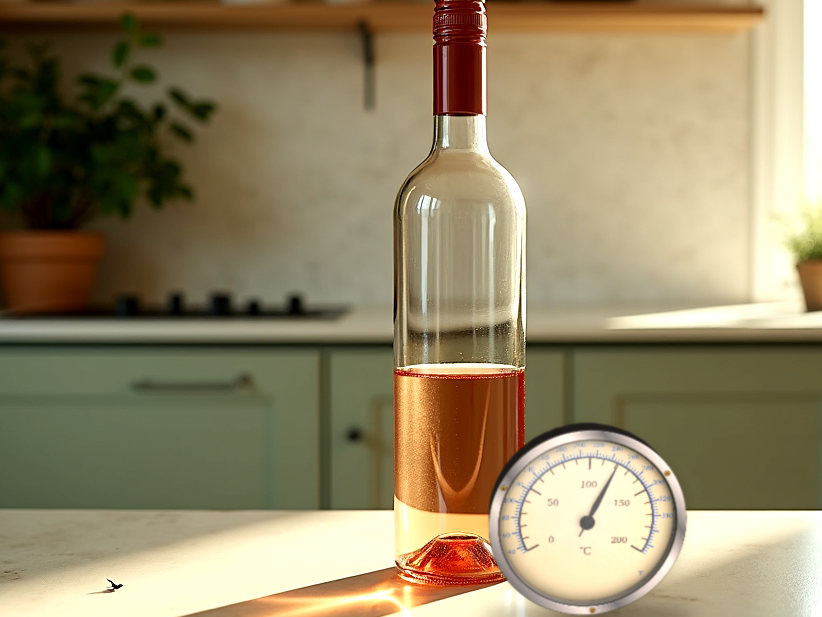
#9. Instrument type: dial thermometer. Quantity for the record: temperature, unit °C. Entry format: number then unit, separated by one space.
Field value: 120 °C
